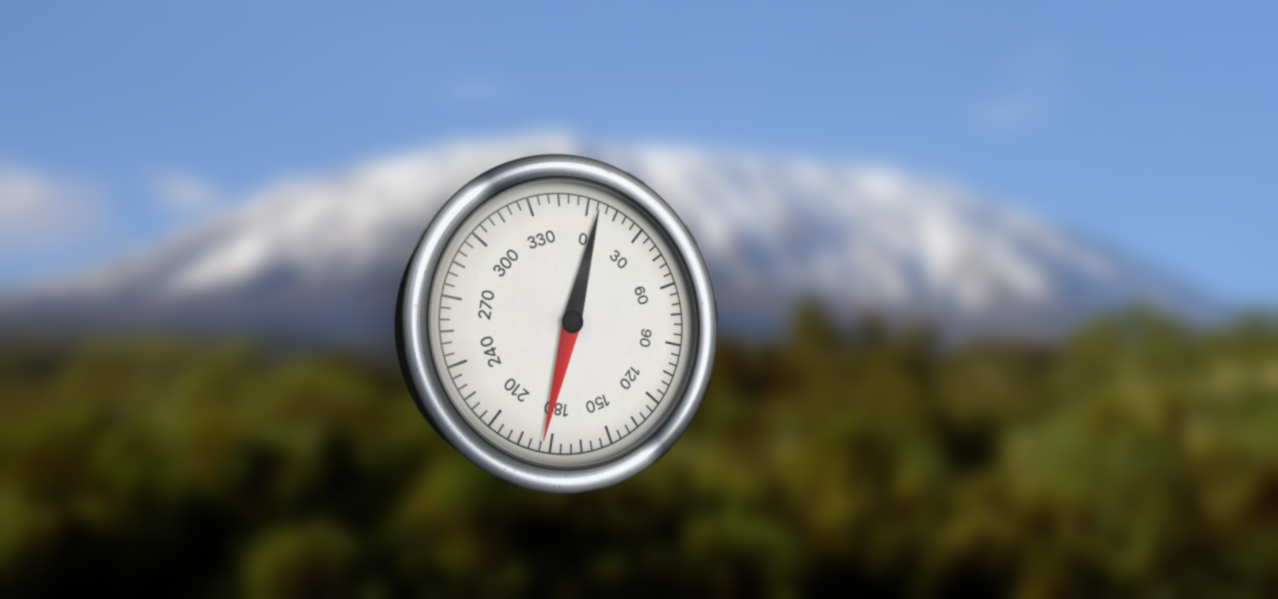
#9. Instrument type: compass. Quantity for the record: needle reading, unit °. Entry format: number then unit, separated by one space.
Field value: 185 °
